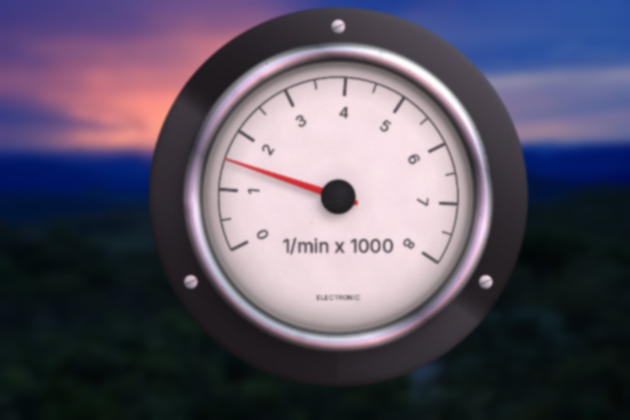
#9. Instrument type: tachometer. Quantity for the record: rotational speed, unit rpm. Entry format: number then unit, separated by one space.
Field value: 1500 rpm
